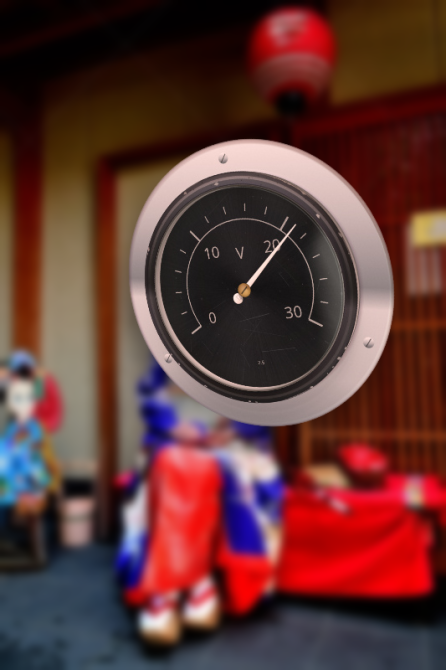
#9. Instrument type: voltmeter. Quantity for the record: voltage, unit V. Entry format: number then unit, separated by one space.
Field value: 21 V
